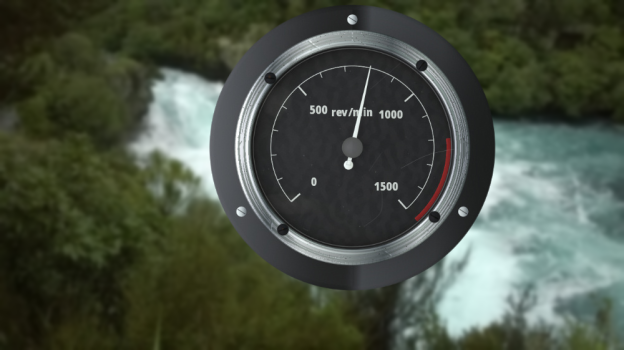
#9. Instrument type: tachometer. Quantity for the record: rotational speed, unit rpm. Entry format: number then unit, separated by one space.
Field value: 800 rpm
